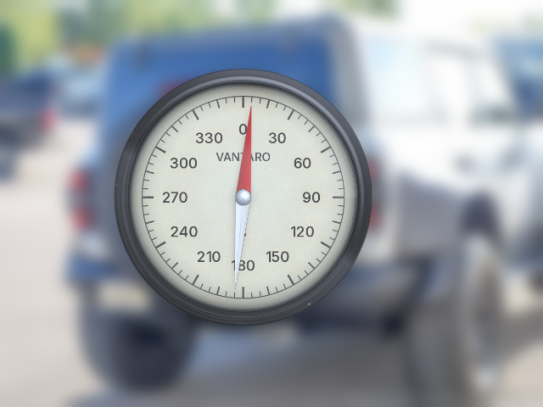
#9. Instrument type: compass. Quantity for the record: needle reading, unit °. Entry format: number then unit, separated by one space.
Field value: 5 °
